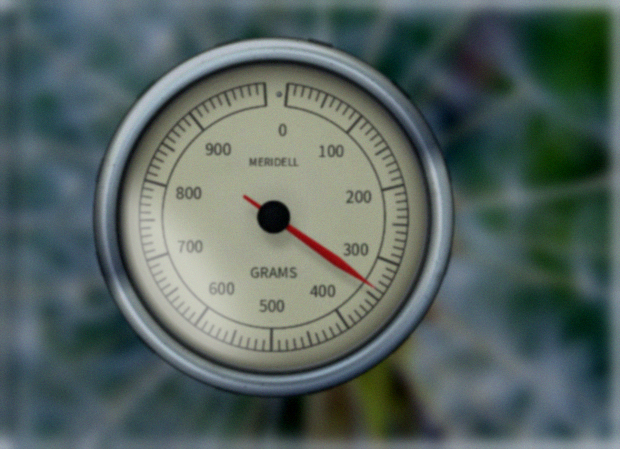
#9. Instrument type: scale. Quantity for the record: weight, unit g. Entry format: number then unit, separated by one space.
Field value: 340 g
